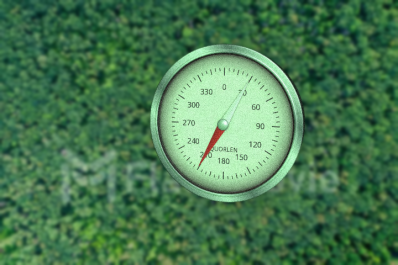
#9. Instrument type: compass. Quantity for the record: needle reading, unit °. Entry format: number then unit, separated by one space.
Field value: 210 °
